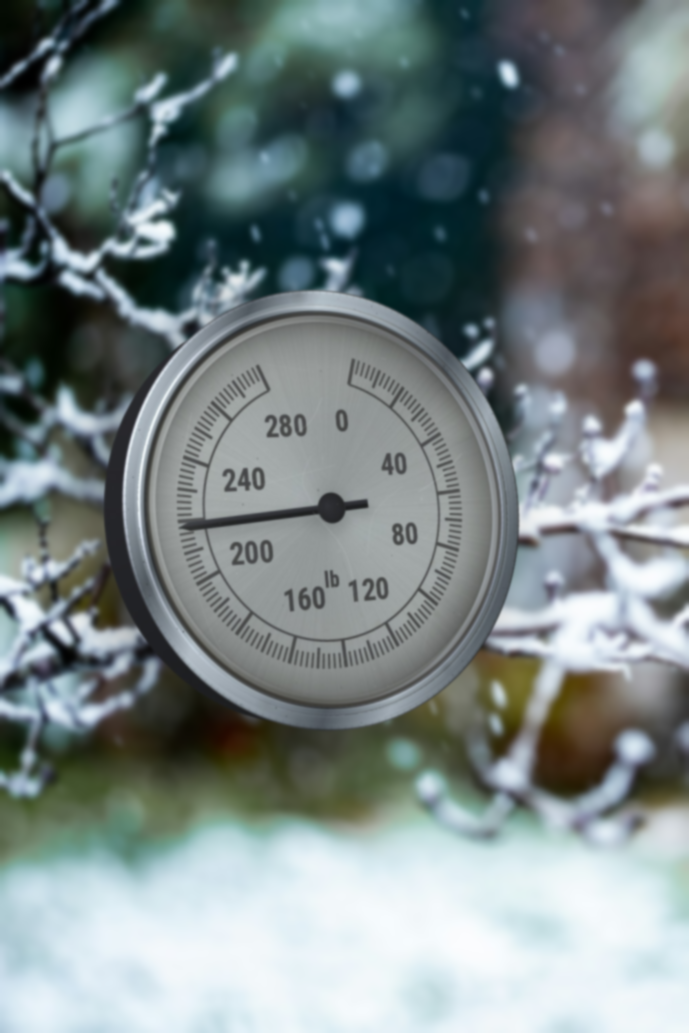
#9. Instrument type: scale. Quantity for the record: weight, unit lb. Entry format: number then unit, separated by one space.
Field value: 218 lb
